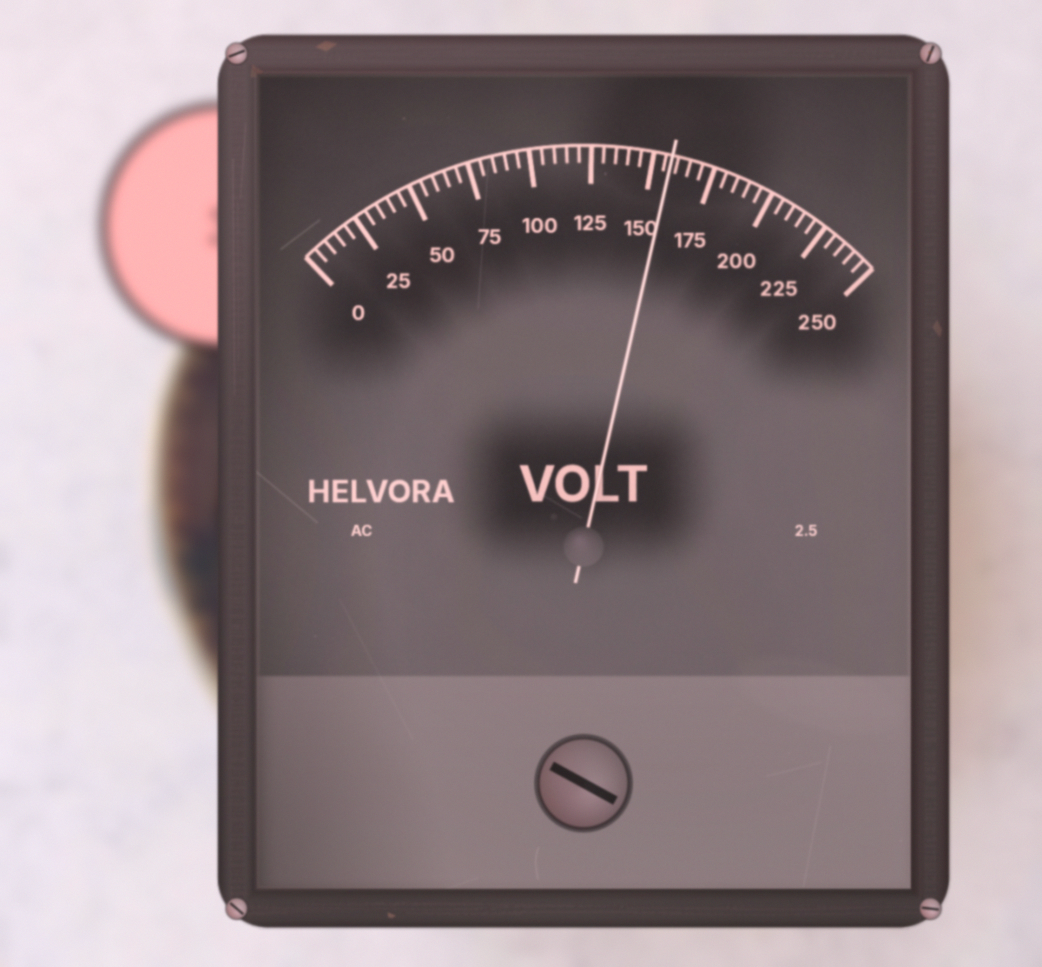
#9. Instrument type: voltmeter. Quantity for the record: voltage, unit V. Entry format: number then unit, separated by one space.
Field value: 157.5 V
